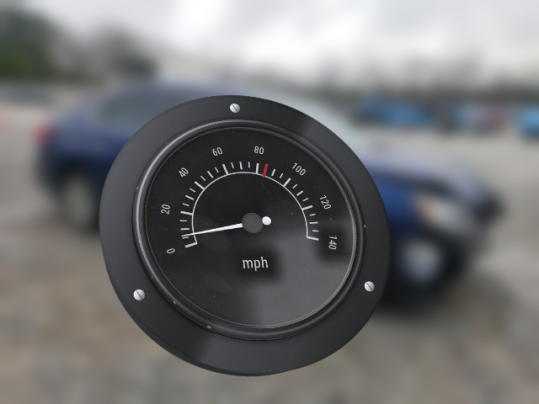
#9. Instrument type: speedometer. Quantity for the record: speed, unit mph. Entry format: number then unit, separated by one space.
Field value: 5 mph
